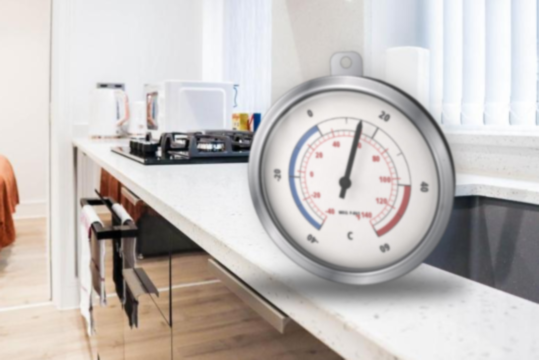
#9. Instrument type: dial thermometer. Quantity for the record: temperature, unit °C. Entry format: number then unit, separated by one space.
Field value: 15 °C
